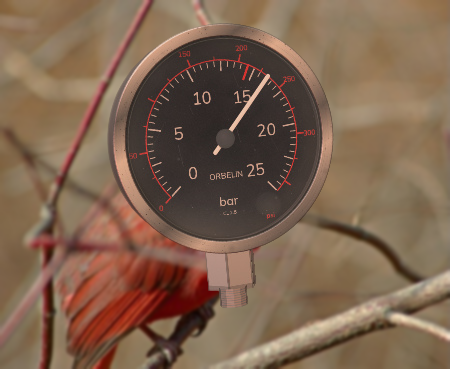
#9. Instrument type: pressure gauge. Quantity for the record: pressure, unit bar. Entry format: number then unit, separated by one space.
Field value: 16 bar
